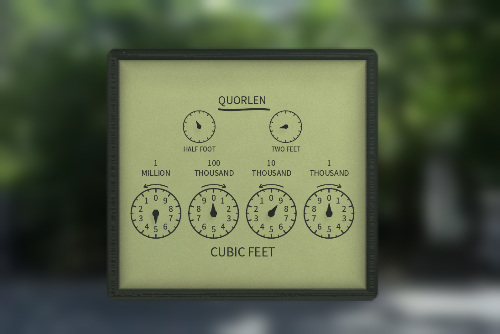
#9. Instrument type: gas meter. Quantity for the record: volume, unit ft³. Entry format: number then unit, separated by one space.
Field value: 499000 ft³
